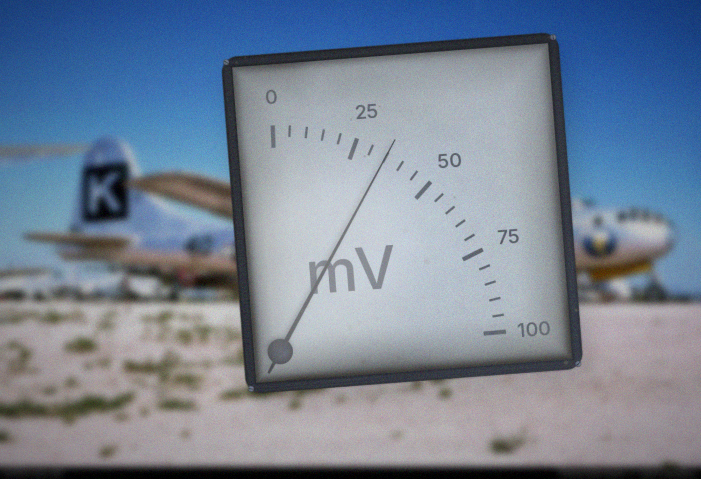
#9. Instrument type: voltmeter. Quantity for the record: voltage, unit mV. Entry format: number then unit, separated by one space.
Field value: 35 mV
